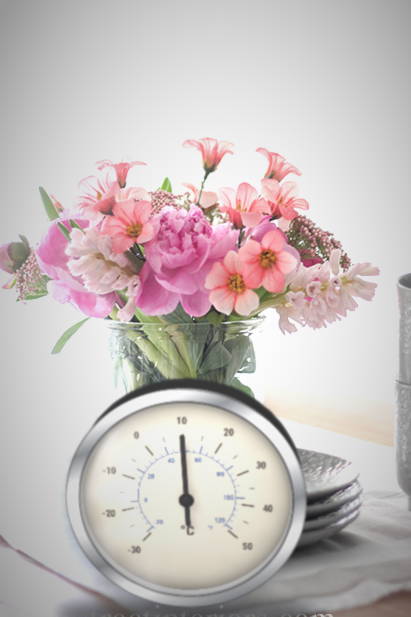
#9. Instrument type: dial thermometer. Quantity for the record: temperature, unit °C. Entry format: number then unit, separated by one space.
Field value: 10 °C
